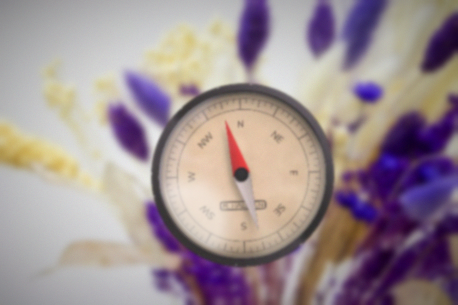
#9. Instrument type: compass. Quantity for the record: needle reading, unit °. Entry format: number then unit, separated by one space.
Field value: 345 °
